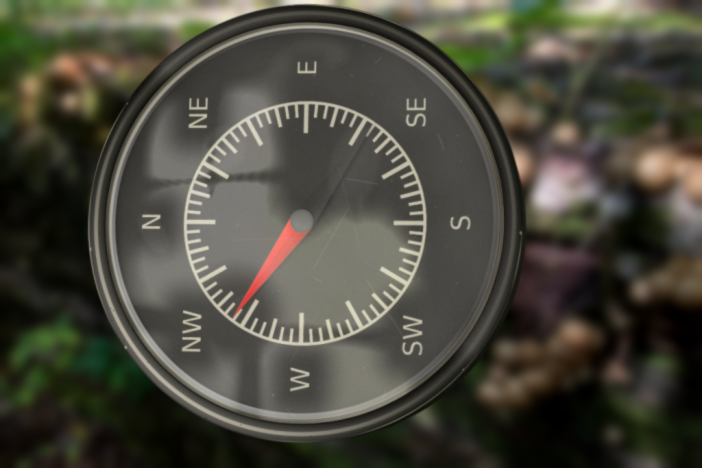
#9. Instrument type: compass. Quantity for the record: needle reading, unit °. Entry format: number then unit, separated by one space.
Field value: 305 °
